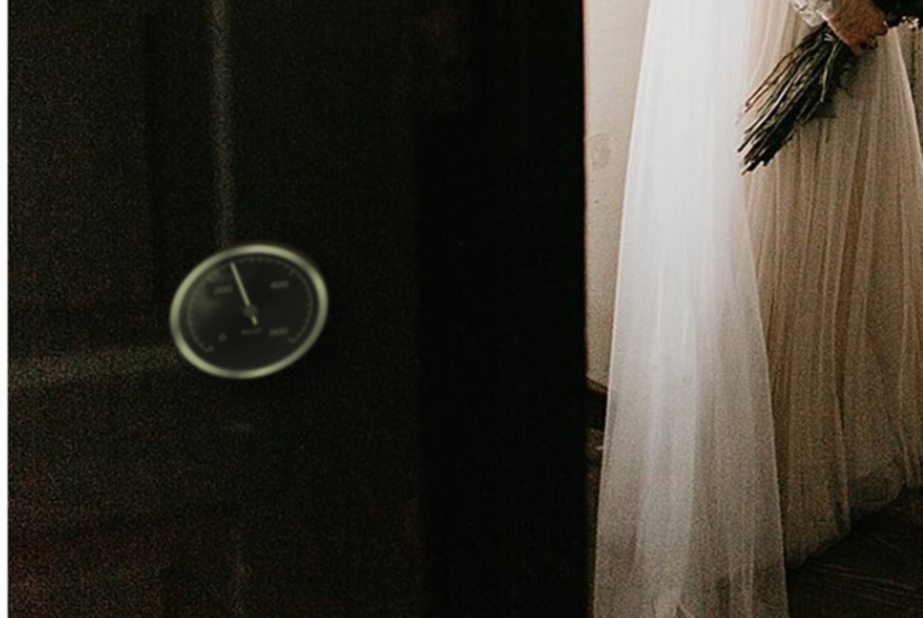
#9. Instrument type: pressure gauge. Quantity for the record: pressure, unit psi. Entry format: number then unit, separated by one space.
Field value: 260 psi
